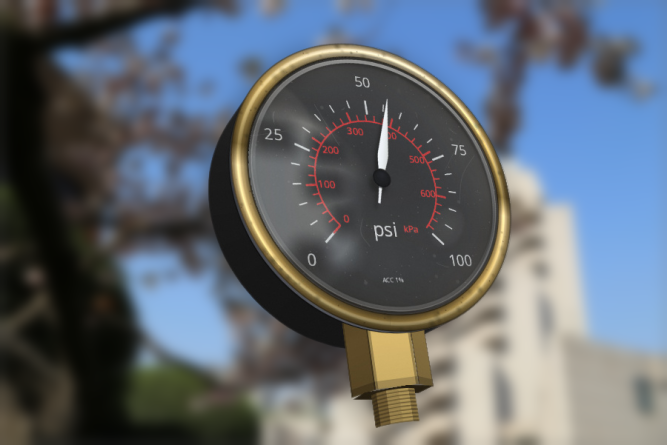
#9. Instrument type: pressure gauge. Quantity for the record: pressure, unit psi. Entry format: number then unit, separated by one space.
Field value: 55 psi
